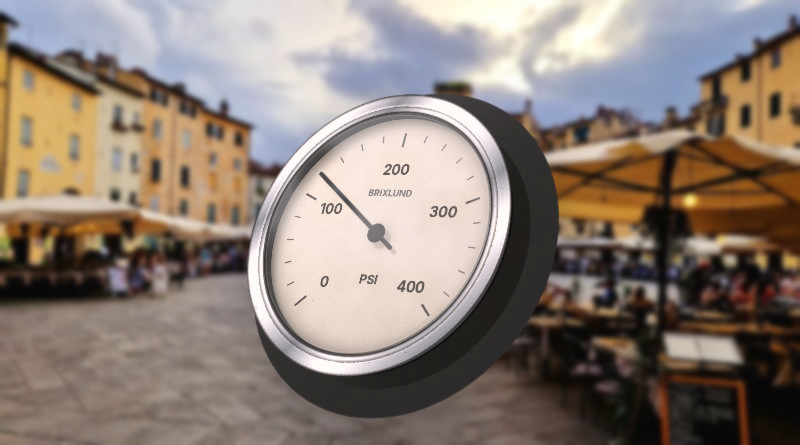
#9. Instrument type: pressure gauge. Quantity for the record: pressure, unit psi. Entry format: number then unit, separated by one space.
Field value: 120 psi
